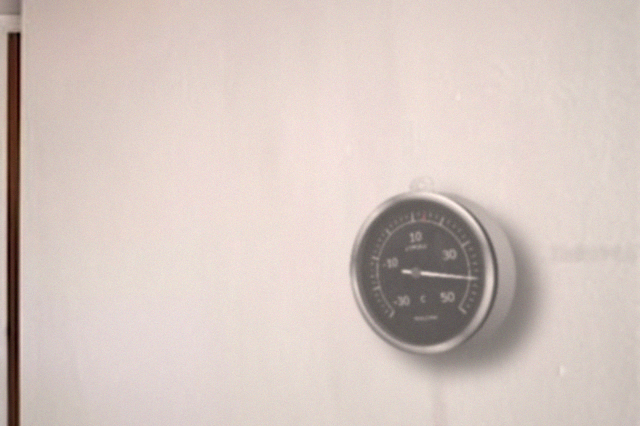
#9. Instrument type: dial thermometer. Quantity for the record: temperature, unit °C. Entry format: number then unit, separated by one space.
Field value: 40 °C
